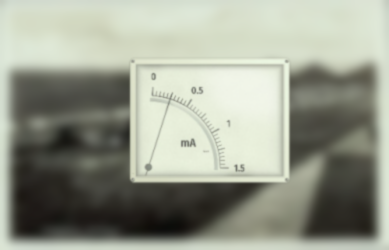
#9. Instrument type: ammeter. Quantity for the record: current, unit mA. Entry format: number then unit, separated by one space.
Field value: 0.25 mA
